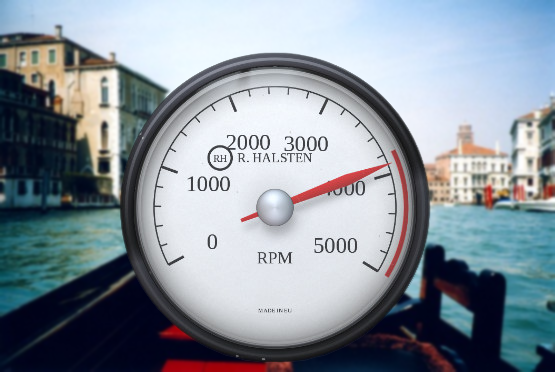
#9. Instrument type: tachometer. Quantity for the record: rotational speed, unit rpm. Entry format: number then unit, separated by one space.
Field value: 3900 rpm
